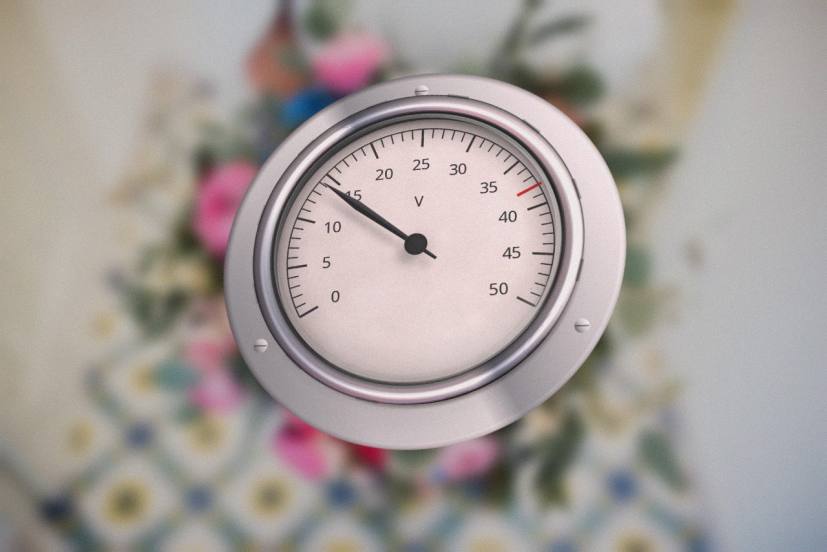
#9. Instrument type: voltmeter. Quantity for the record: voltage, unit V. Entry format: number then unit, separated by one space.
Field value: 14 V
